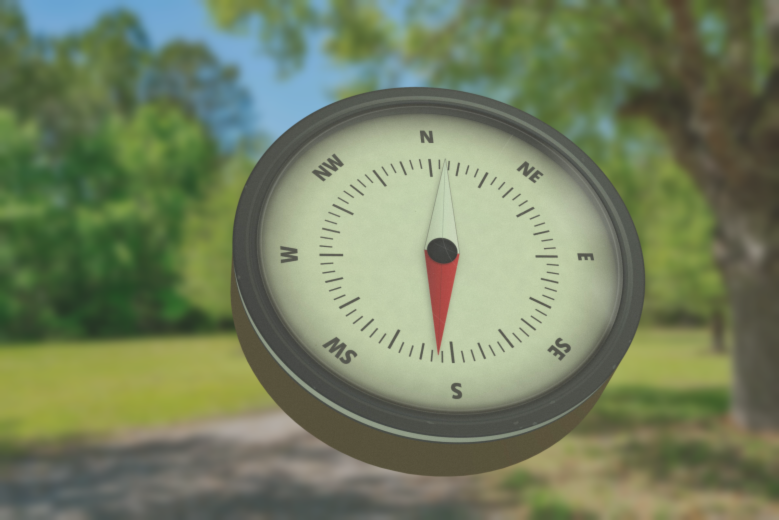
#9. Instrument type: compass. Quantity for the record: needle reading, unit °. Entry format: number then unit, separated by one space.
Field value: 187.5 °
